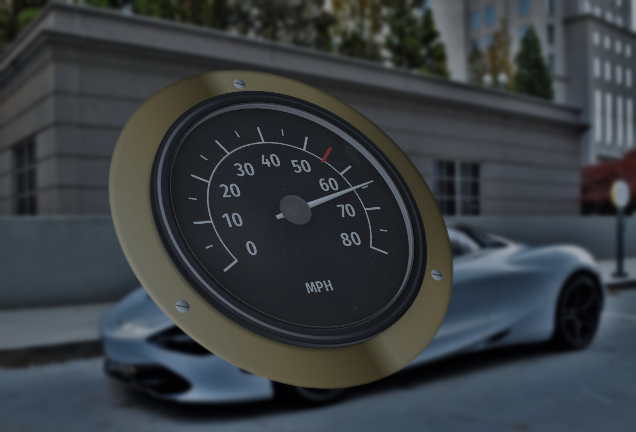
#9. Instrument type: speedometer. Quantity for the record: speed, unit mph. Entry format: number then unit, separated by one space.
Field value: 65 mph
